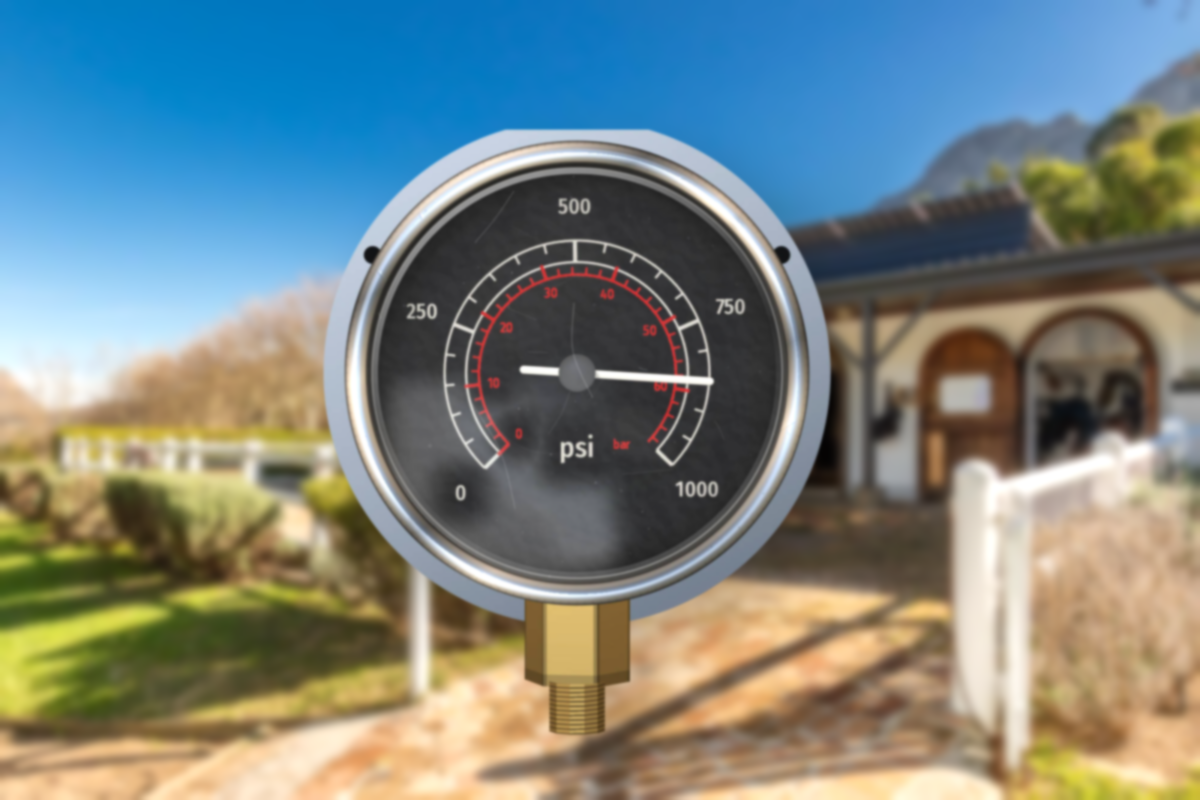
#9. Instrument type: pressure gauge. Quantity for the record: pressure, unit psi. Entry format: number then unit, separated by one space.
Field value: 850 psi
